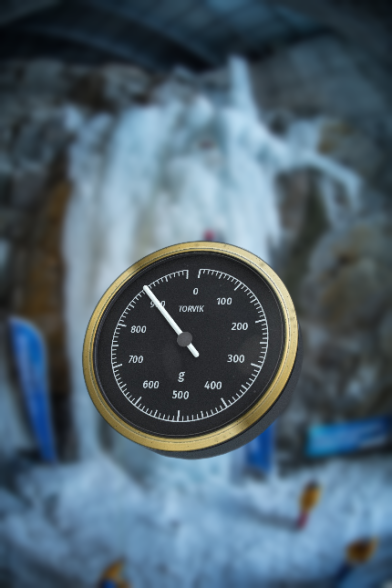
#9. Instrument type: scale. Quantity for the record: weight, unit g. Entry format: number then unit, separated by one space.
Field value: 900 g
